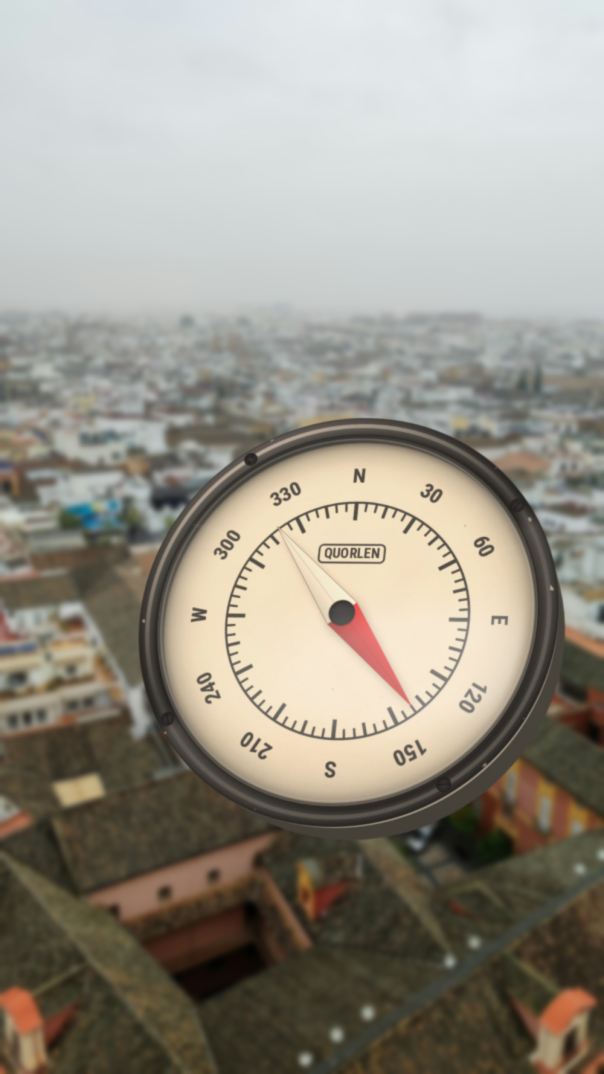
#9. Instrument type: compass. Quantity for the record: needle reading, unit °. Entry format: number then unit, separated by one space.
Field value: 140 °
